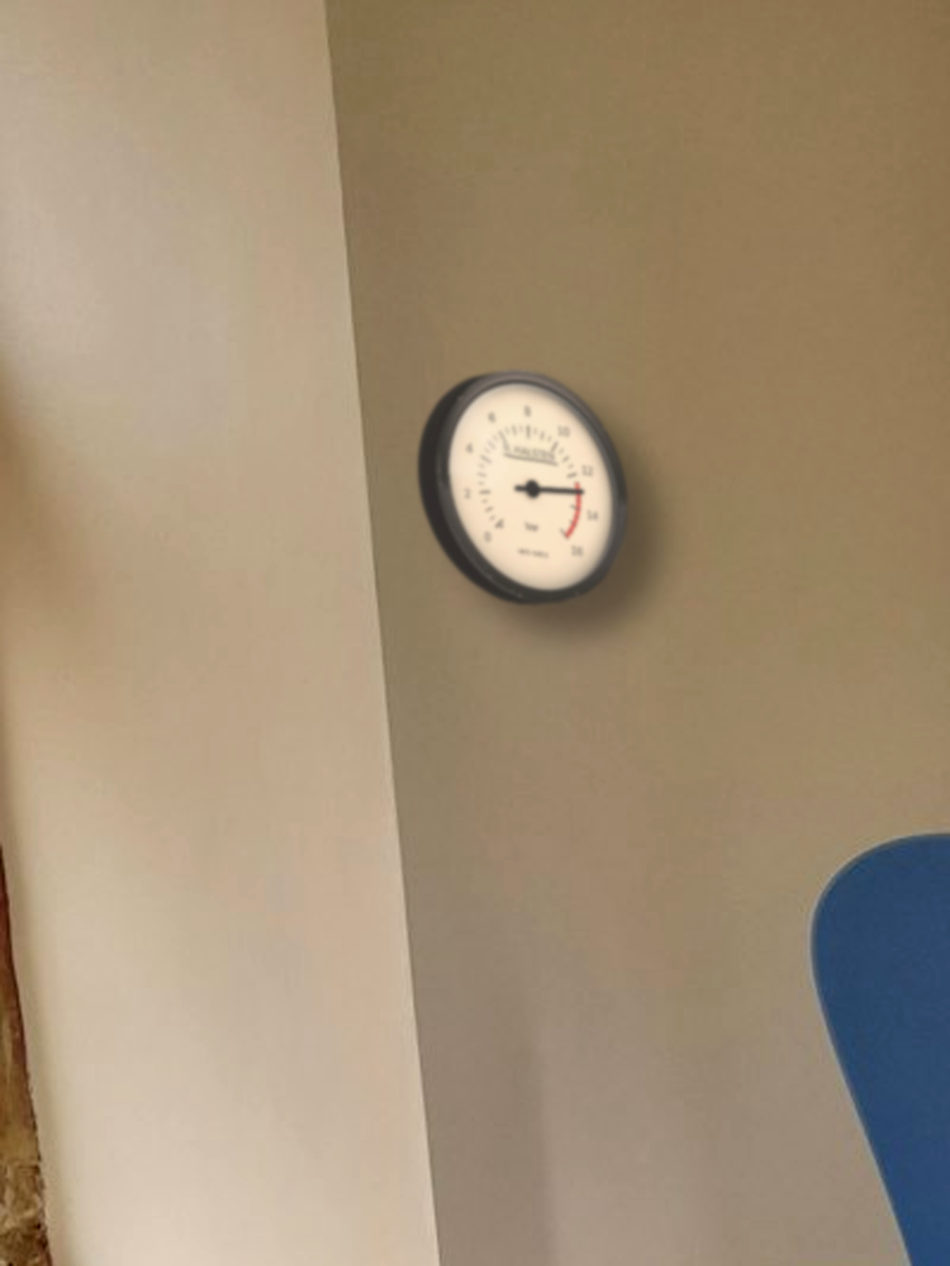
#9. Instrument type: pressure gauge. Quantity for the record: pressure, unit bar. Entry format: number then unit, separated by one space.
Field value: 13 bar
